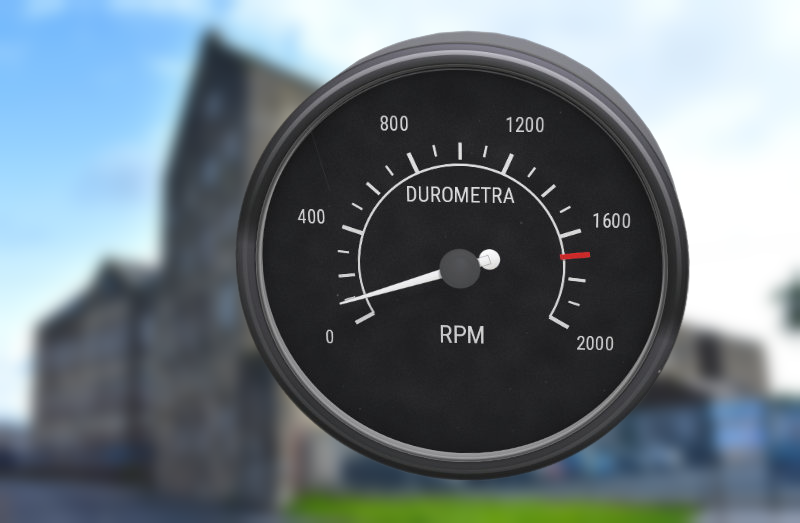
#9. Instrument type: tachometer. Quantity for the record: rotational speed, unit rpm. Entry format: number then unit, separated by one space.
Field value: 100 rpm
